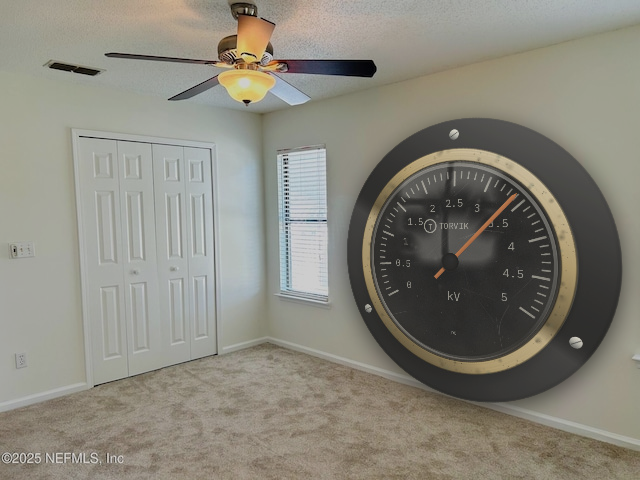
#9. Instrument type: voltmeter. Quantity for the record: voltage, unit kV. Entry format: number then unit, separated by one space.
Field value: 3.4 kV
